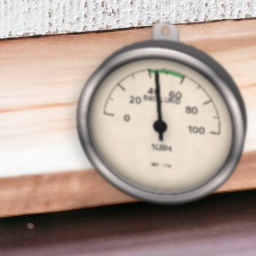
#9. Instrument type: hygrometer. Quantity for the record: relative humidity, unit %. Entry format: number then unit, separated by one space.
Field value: 45 %
